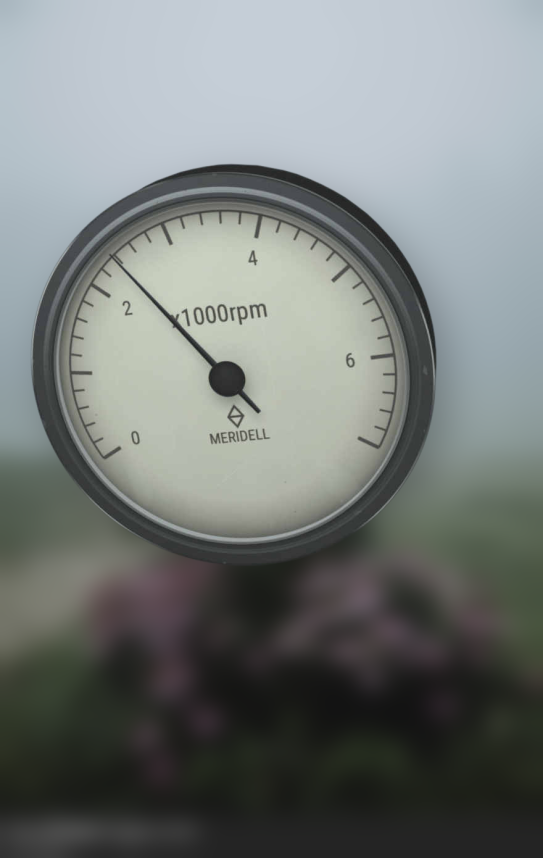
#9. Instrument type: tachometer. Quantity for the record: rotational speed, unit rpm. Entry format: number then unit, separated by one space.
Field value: 2400 rpm
